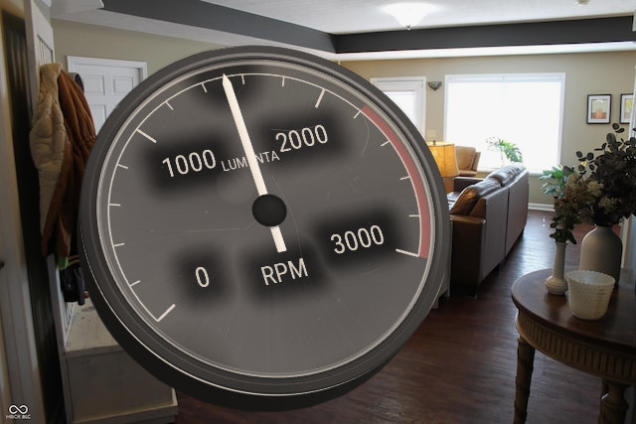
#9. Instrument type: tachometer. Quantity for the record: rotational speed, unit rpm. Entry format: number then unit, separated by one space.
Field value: 1500 rpm
